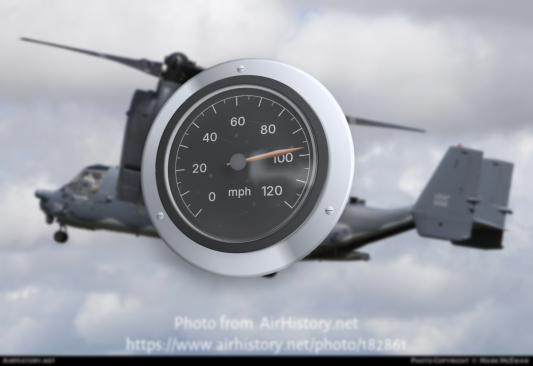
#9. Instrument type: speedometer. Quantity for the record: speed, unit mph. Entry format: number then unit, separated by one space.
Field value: 97.5 mph
